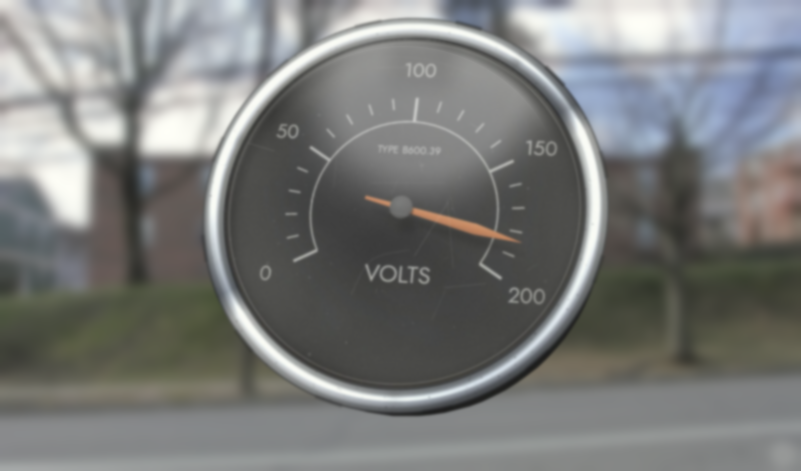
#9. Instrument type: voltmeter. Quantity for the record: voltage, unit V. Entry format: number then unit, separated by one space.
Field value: 185 V
